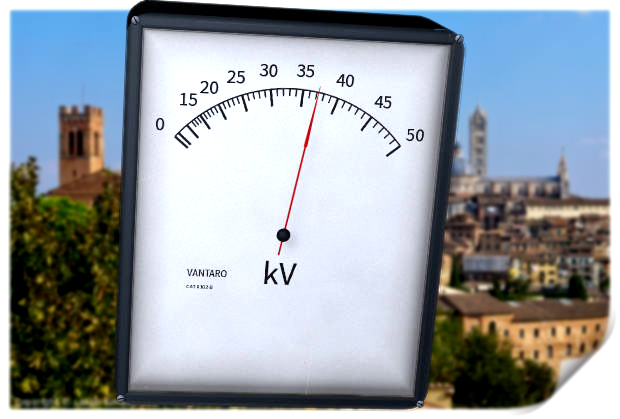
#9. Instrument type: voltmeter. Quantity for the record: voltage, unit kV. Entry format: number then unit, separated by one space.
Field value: 37 kV
